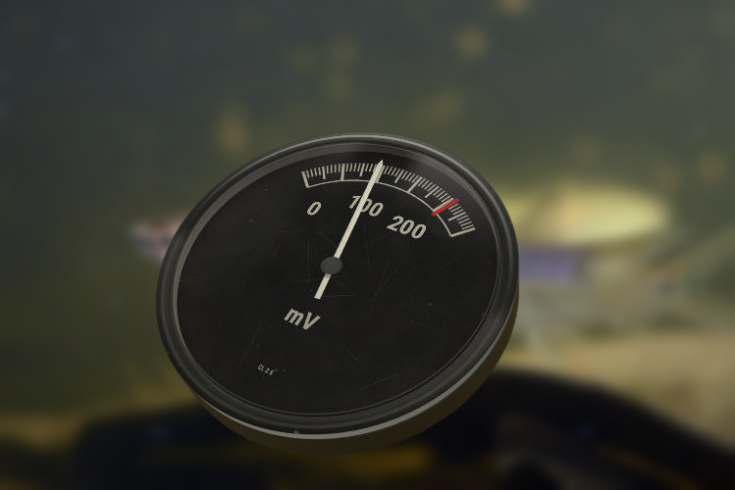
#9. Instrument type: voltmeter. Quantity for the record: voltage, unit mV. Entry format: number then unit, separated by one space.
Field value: 100 mV
